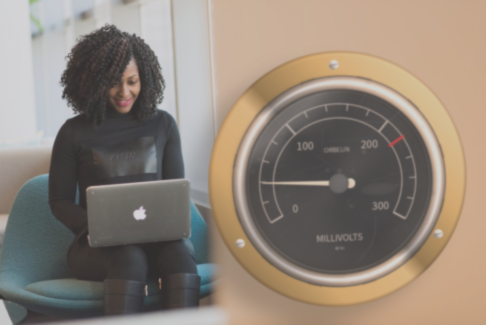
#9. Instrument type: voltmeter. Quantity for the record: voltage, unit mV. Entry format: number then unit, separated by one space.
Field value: 40 mV
